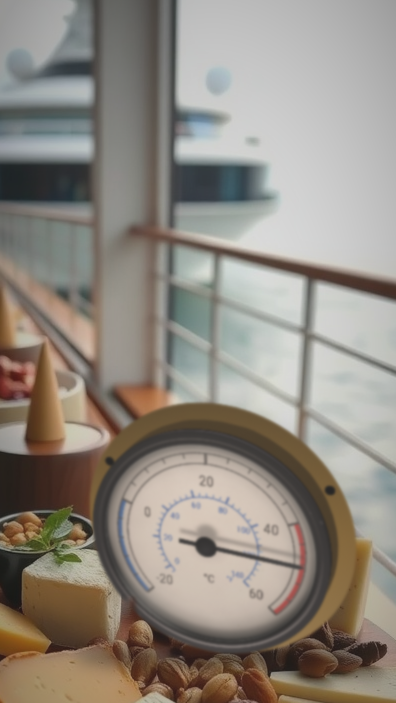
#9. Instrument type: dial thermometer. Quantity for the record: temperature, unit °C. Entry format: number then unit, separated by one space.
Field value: 48 °C
